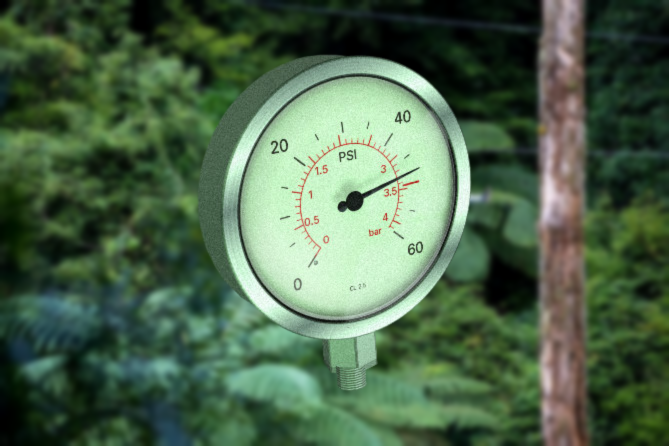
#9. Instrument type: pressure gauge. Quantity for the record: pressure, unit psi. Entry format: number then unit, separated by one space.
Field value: 47.5 psi
